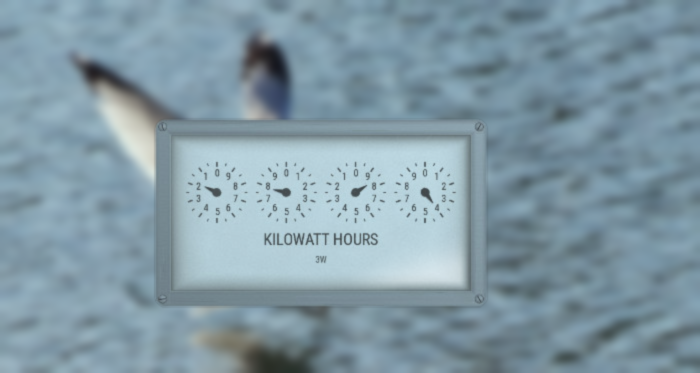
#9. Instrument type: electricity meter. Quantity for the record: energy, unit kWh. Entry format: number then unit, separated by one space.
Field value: 1784 kWh
